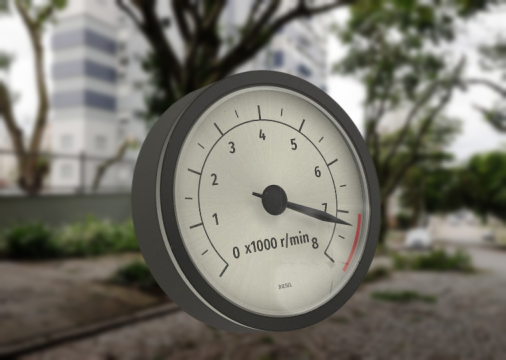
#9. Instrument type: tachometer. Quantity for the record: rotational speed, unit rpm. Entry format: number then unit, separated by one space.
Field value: 7250 rpm
